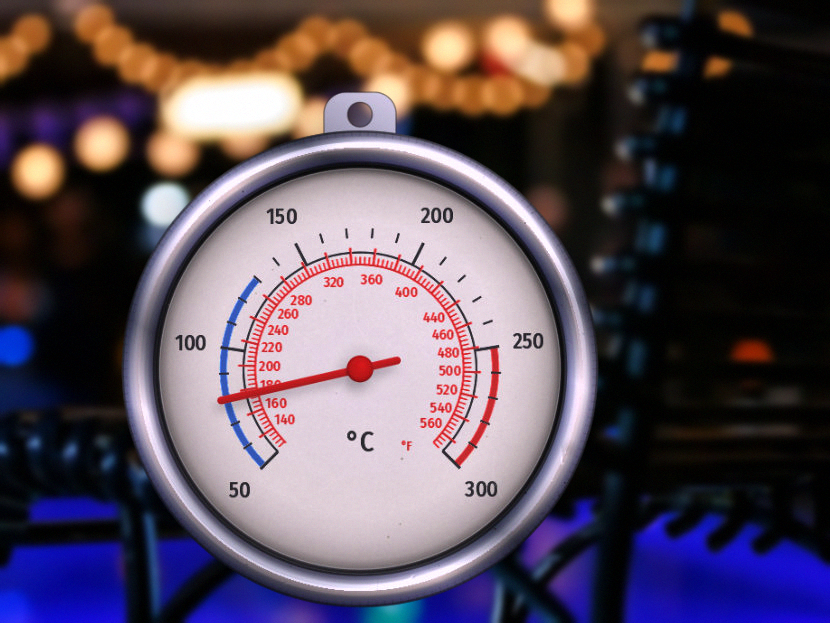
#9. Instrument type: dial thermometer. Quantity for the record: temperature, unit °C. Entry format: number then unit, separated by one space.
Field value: 80 °C
